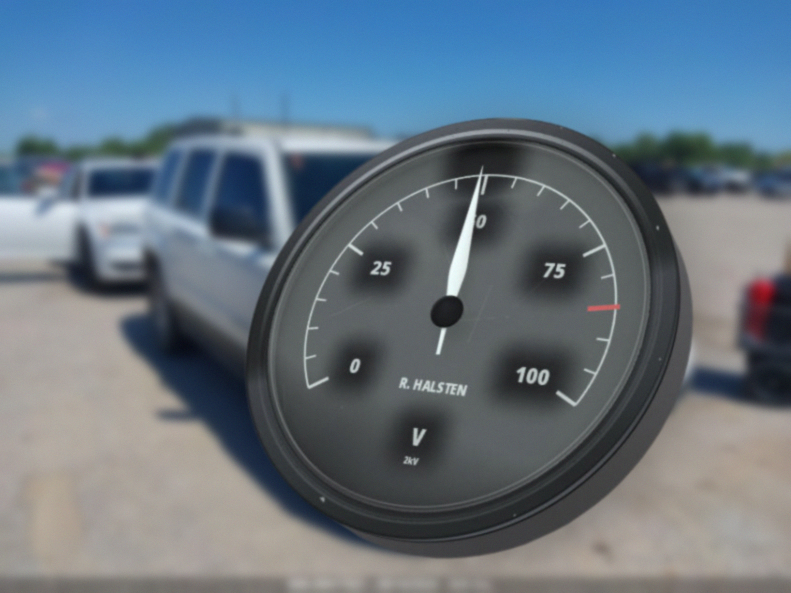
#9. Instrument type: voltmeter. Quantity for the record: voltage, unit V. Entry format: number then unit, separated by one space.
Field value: 50 V
